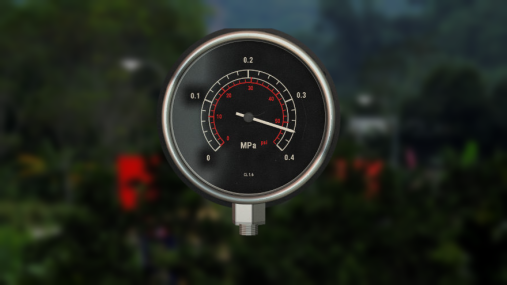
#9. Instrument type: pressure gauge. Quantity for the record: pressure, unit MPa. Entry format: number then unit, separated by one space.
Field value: 0.36 MPa
